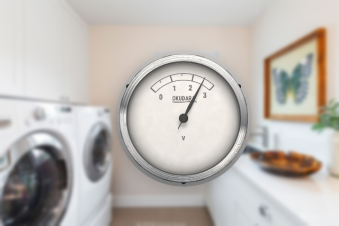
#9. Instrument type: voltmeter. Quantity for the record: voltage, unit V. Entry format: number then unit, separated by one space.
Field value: 2.5 V
